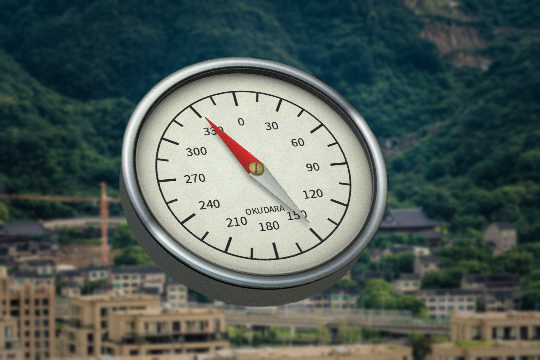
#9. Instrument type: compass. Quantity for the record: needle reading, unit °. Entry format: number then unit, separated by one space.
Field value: 330 °
